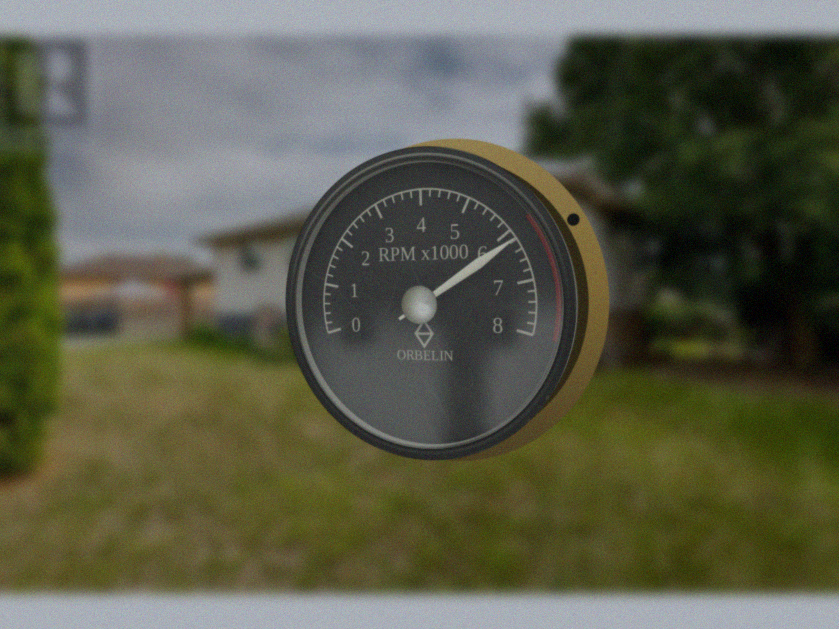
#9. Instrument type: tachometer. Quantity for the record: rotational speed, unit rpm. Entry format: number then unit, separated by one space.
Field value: 6200 rpm
